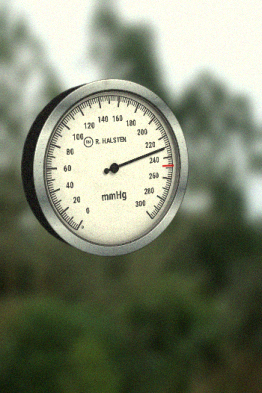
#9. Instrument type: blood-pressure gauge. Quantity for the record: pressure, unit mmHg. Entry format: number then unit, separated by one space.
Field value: 230 mmHg
